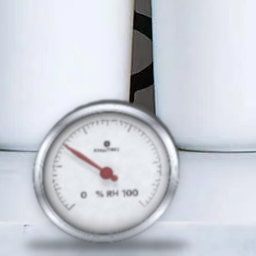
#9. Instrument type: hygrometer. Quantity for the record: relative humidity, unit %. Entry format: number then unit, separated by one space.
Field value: 30 %
